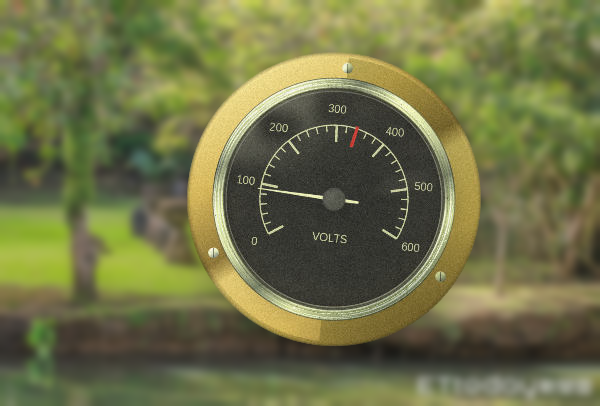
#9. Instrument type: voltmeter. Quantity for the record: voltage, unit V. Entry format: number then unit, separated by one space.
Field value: 90 V
